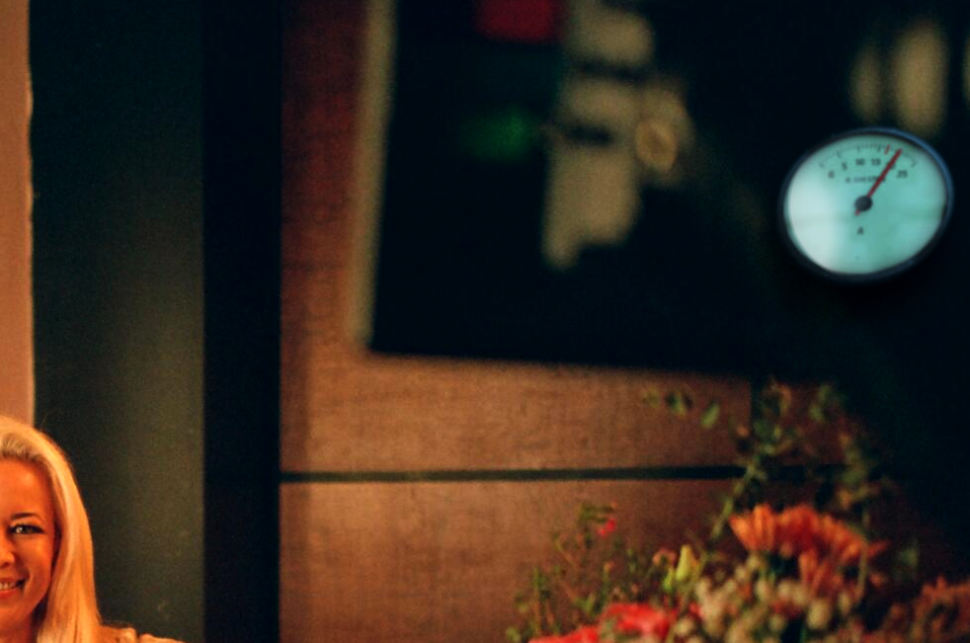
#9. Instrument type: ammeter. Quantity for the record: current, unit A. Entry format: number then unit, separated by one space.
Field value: 20 A
